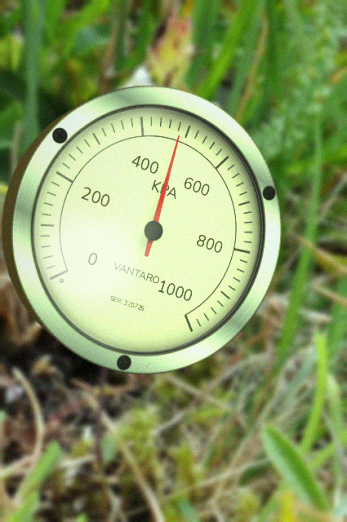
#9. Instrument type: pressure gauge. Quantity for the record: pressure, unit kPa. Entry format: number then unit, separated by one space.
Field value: 480 kPa
